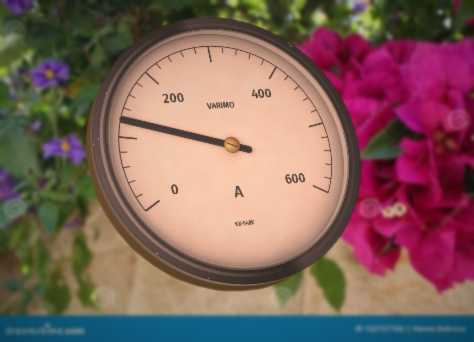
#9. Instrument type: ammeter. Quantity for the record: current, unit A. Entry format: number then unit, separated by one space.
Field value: 120 A
